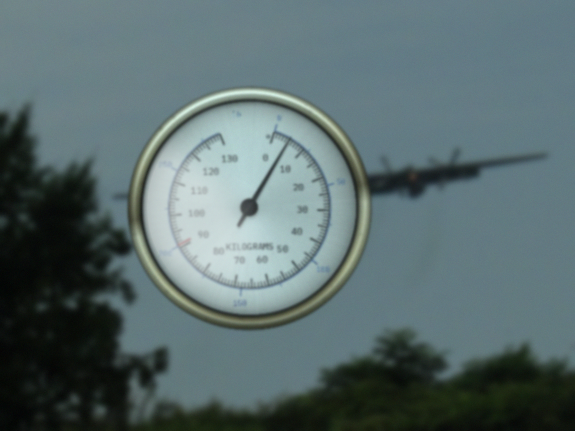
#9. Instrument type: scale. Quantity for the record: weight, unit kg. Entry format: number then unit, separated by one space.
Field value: 5 kg
